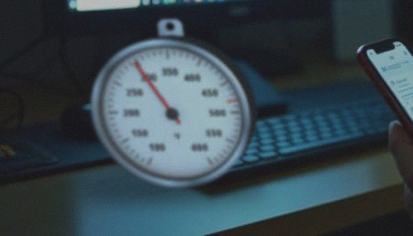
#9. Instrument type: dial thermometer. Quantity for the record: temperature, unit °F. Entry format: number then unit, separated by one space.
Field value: 300 °F
